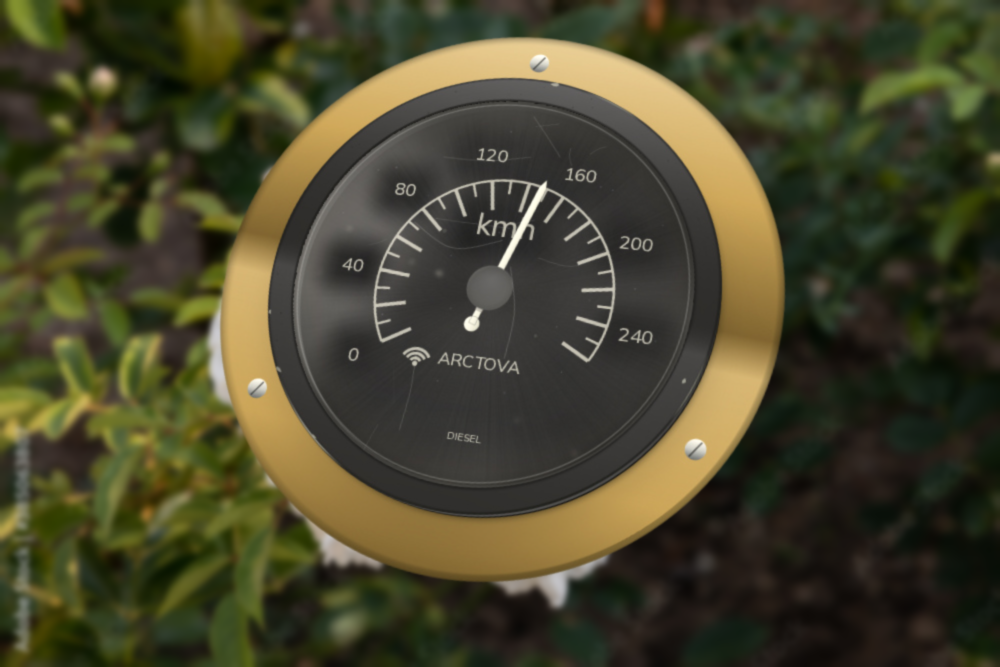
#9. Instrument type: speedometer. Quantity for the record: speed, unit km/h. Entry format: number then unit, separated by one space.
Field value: 150 km/h
